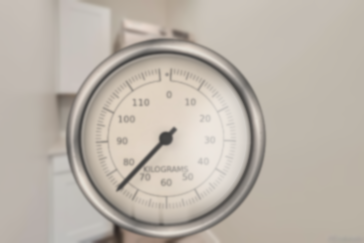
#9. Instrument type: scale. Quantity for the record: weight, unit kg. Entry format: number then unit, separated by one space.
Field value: 75 kg
